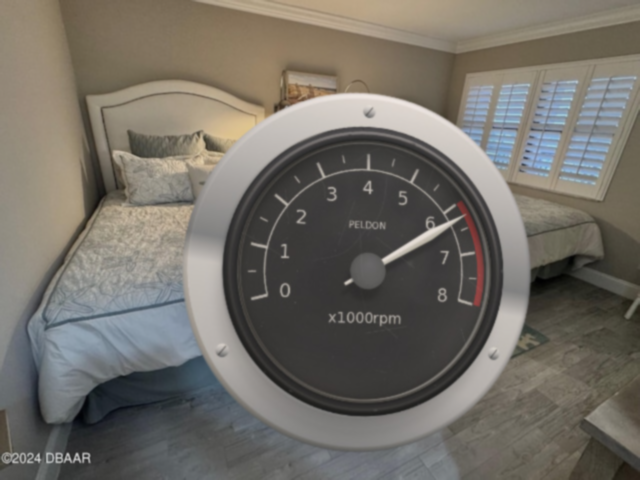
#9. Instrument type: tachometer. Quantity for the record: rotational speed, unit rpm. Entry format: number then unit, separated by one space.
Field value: 6250 rpm
